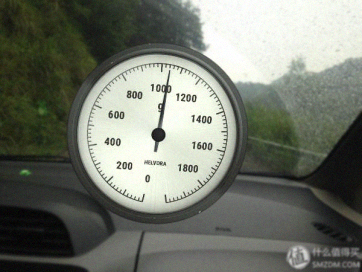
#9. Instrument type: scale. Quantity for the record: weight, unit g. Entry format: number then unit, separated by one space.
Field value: 1040 g
